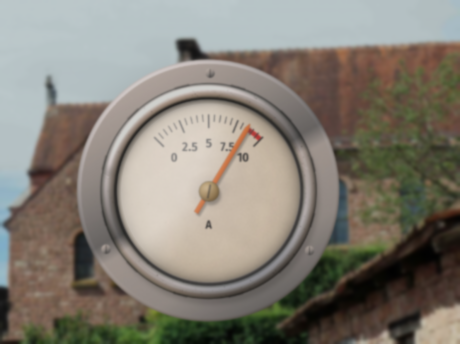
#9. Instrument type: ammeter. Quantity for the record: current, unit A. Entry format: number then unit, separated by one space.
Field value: 8.5 A
